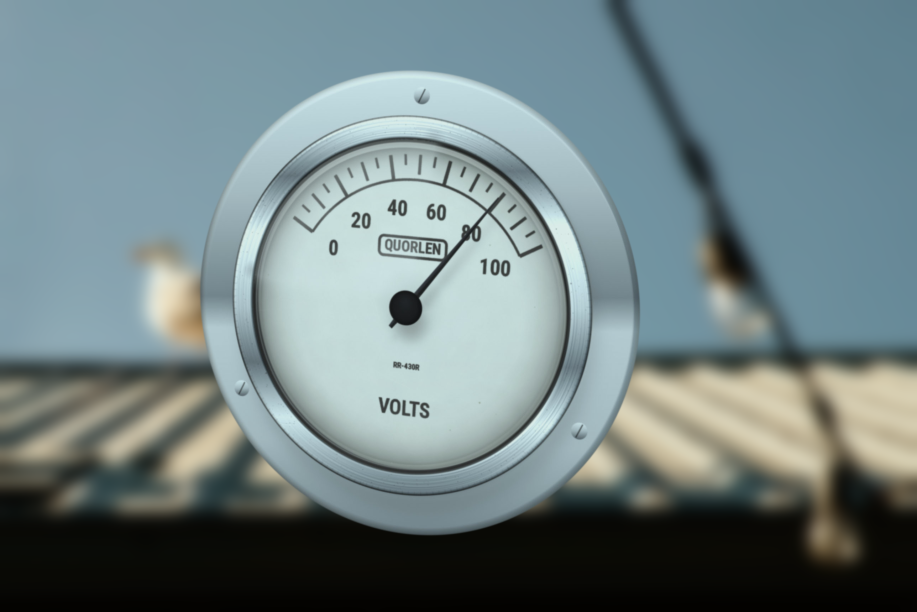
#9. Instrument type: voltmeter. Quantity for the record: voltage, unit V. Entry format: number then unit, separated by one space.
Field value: 80 V
